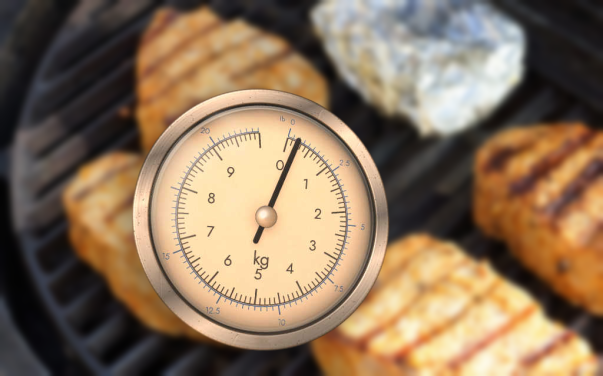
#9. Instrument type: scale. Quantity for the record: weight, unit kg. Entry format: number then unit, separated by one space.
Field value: 0.2 kg
